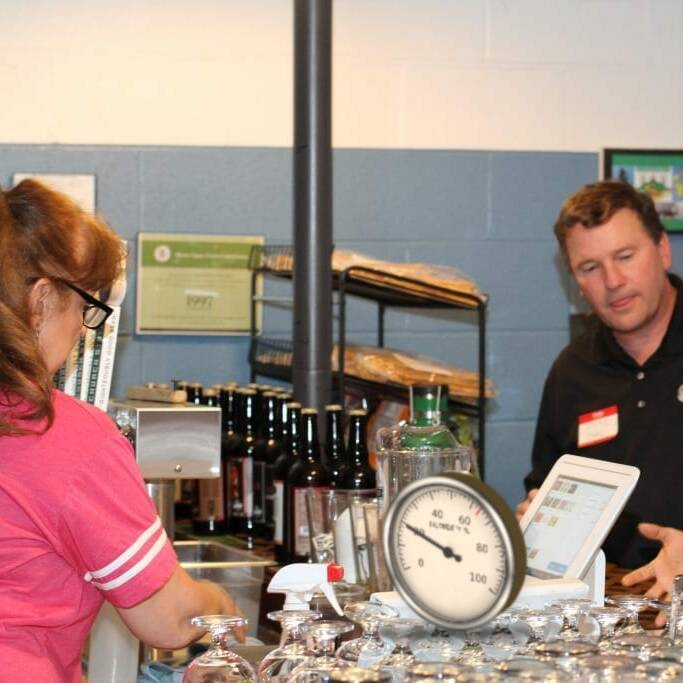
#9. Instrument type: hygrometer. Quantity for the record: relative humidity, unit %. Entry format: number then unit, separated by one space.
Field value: 20 %
